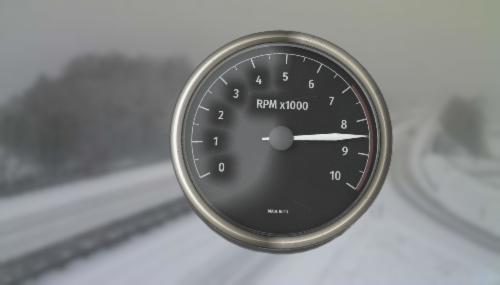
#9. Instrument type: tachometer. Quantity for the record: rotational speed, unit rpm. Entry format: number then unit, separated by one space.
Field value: 8500 rpm
